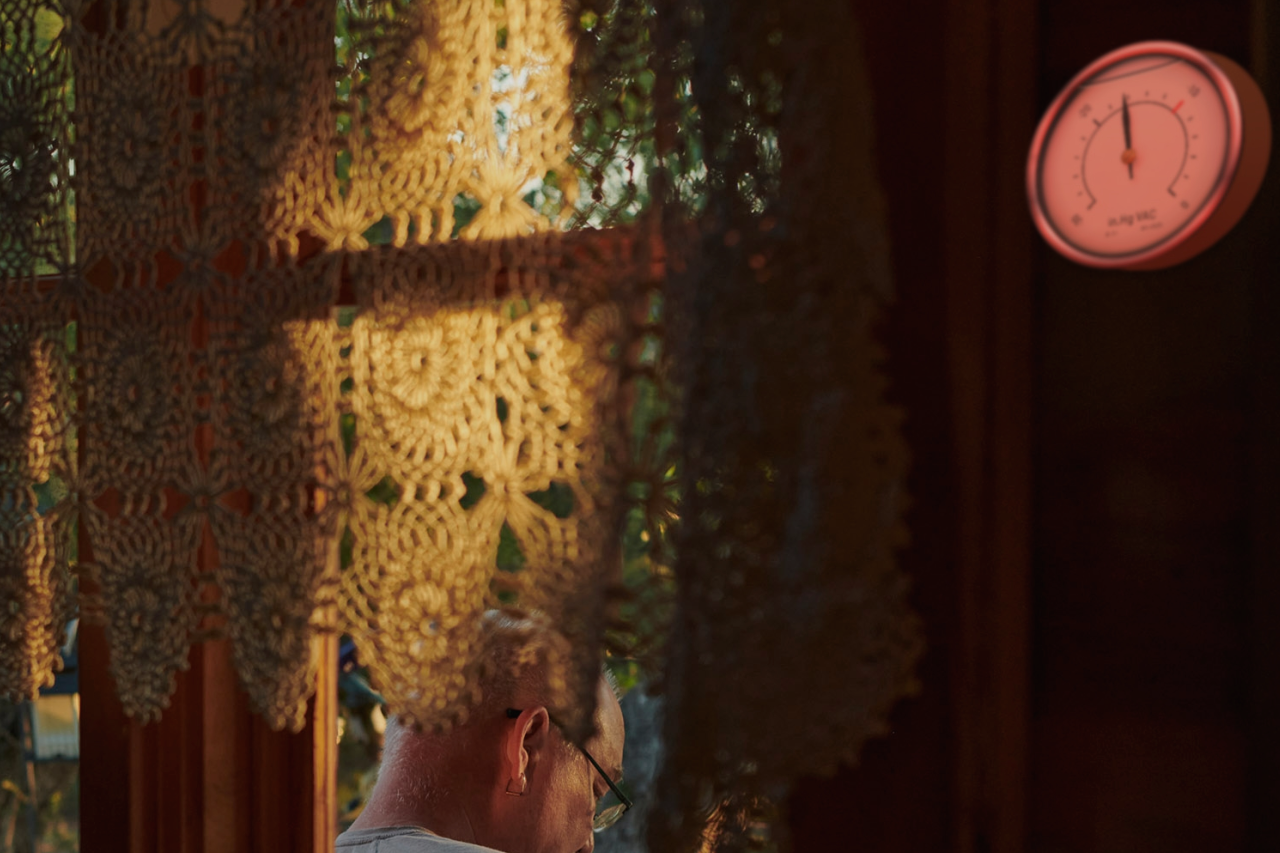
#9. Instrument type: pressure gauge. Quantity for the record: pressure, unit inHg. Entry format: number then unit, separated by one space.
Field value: -16 inHg
